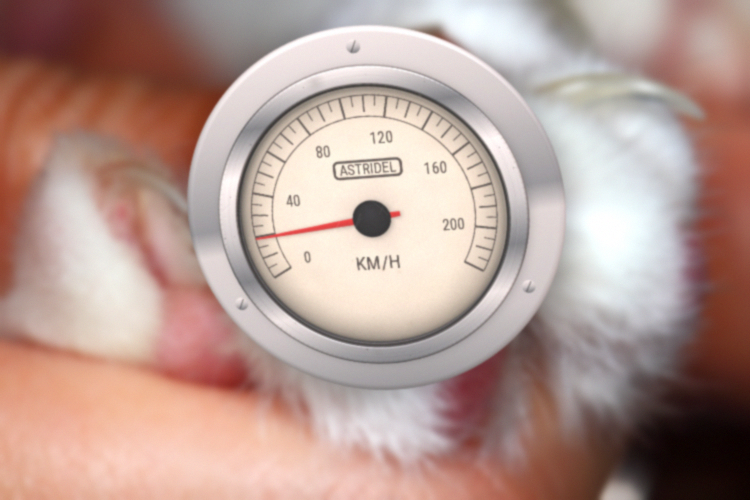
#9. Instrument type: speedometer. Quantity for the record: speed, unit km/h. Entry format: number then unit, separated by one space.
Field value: 20 km/h
